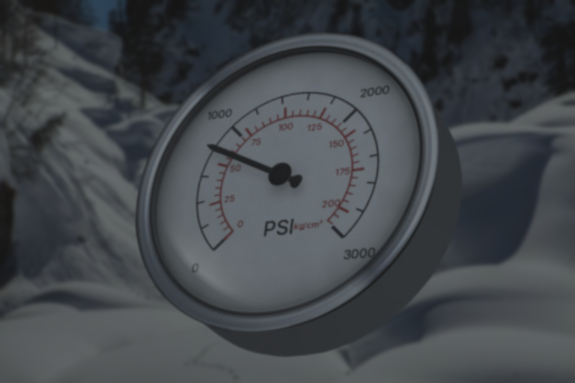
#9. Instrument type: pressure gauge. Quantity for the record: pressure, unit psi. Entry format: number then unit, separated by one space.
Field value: 800 psi
